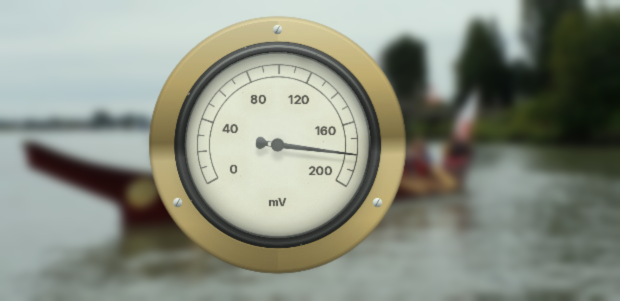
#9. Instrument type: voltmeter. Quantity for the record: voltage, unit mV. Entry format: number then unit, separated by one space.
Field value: 180 mV
